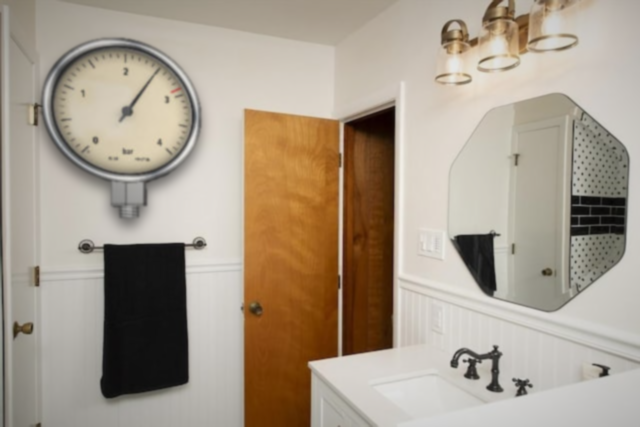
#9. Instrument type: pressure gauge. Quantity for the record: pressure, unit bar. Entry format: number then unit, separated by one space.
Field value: 2.5 bar
